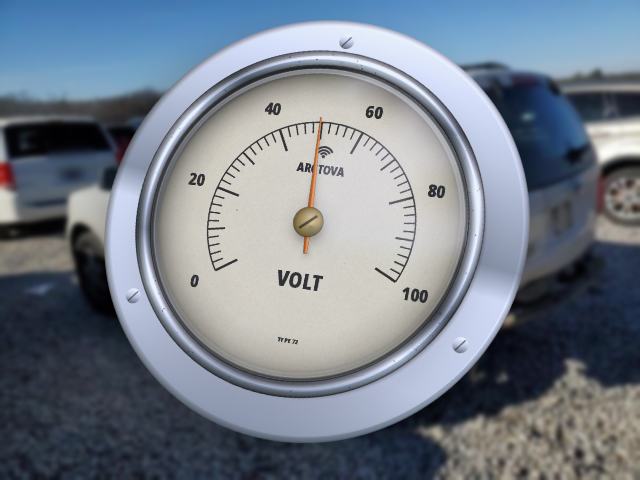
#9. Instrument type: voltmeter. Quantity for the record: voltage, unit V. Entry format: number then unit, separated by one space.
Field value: 50 V
